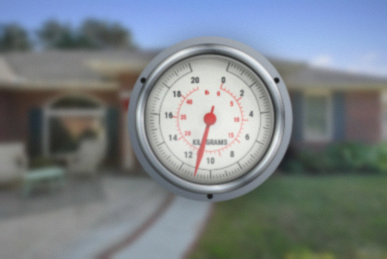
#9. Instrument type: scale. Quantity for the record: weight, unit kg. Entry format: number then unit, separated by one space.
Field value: 11 kg
